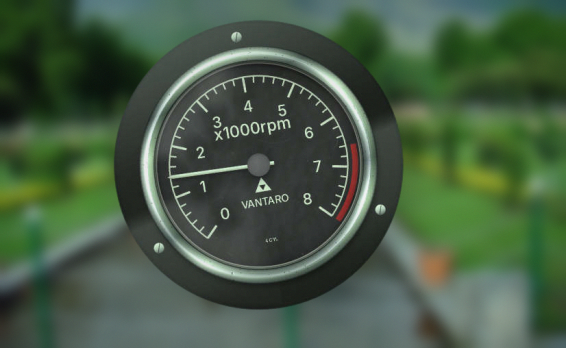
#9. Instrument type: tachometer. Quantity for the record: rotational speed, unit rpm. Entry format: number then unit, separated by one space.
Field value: 1400 rpm
